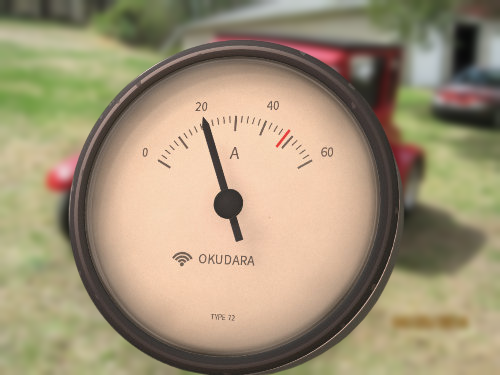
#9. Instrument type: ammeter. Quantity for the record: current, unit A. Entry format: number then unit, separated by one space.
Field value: 20 A
